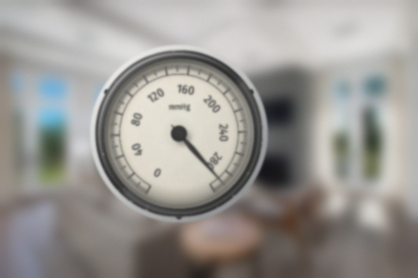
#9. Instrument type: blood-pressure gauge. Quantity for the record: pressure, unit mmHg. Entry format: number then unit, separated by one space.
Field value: 290 mmHg
